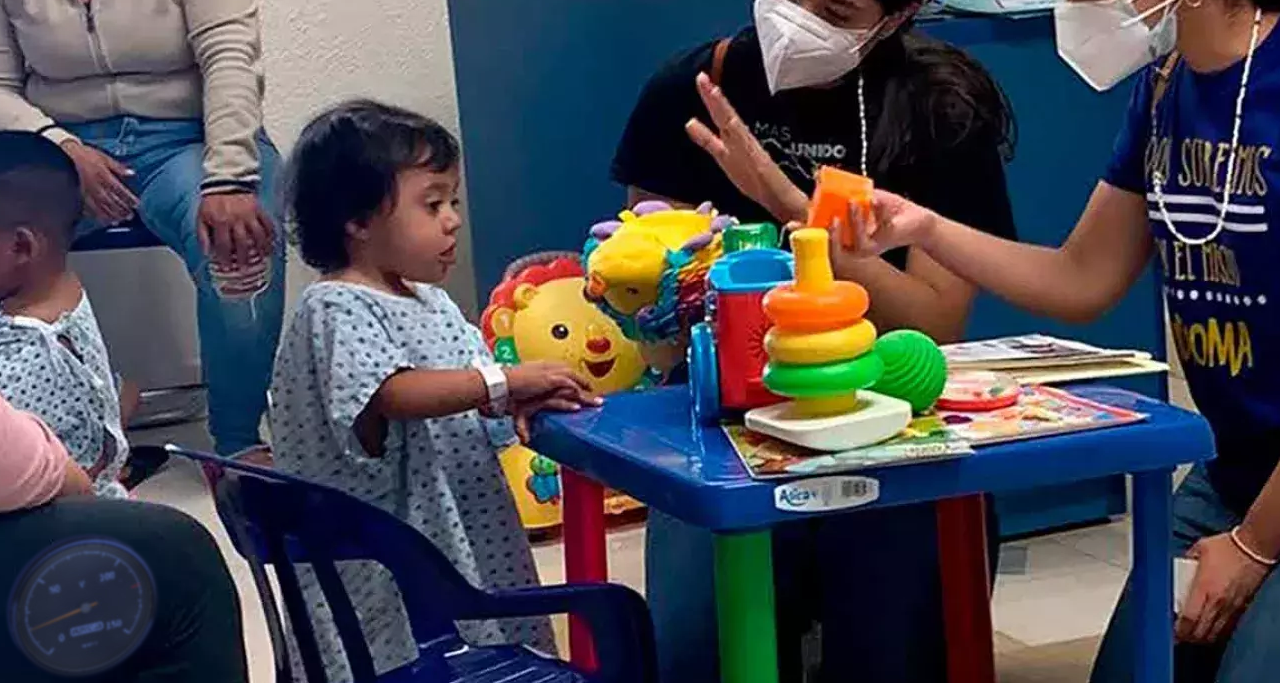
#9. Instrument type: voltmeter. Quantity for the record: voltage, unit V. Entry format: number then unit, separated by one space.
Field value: 20 V
